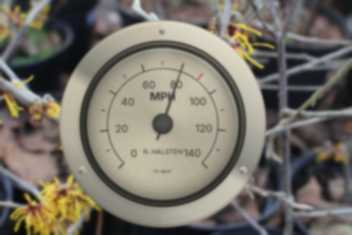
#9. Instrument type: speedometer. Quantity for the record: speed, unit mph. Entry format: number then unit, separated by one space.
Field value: 80 mph
